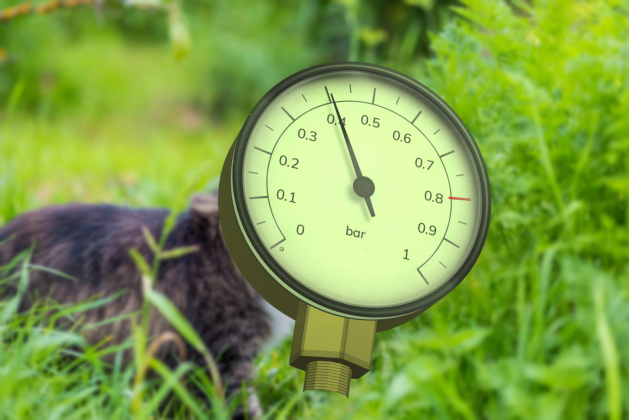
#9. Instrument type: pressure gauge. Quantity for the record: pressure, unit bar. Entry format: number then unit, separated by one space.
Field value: 0.4 bar
